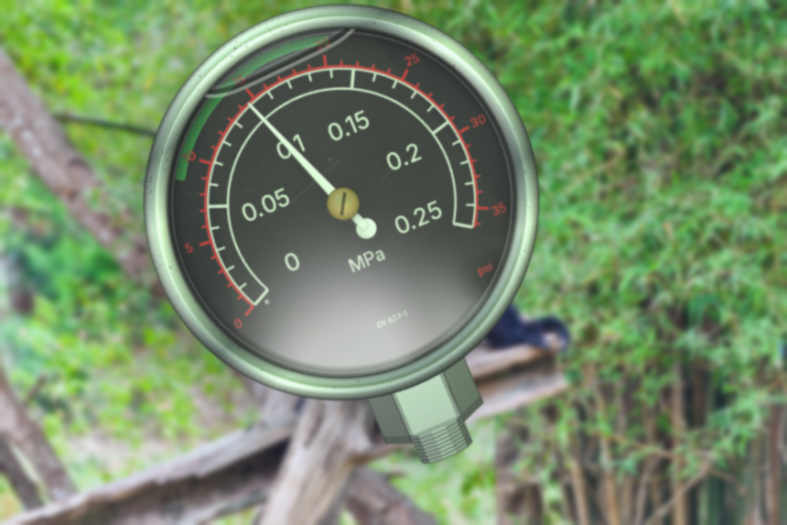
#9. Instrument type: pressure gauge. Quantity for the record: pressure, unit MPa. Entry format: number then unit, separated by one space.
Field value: 0.1 MPa
